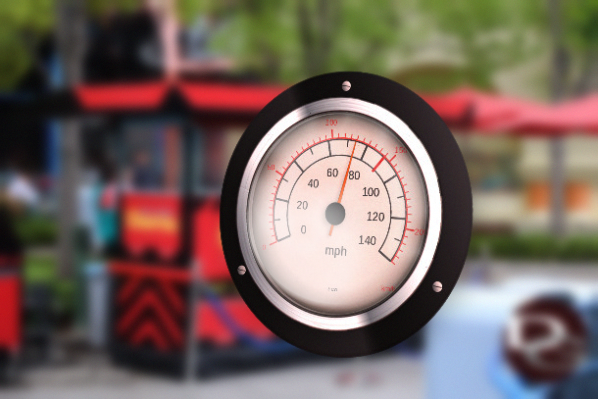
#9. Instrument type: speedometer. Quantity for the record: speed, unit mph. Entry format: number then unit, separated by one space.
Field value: 75 mph
